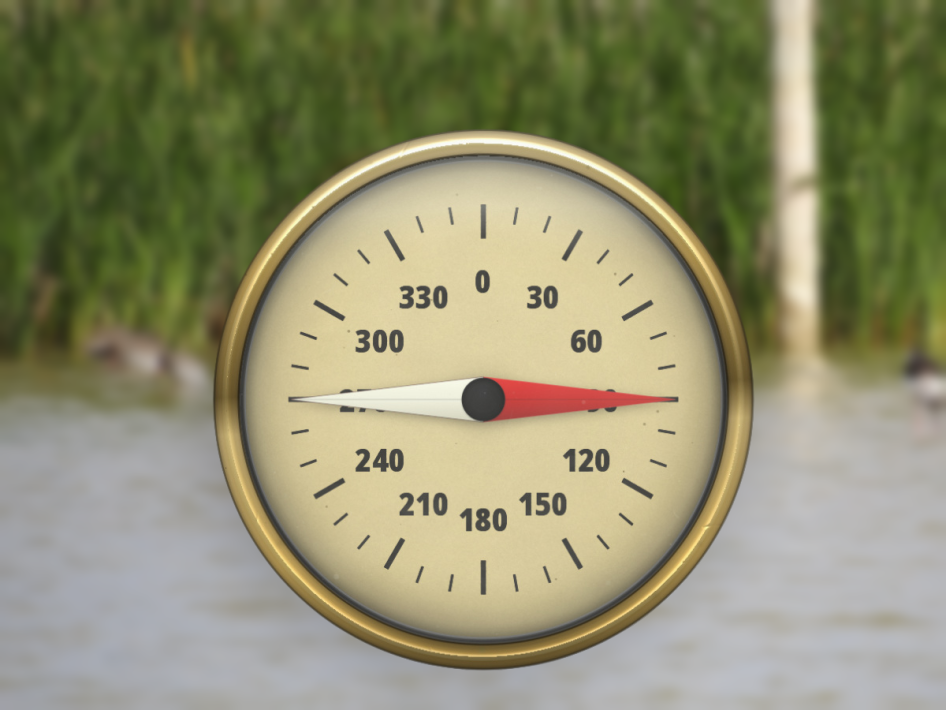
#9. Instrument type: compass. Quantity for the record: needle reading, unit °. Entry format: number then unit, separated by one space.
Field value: 90 °
